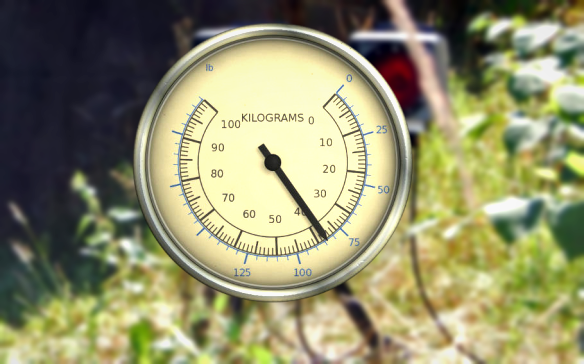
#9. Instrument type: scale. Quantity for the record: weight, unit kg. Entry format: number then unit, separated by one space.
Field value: 38 kg
